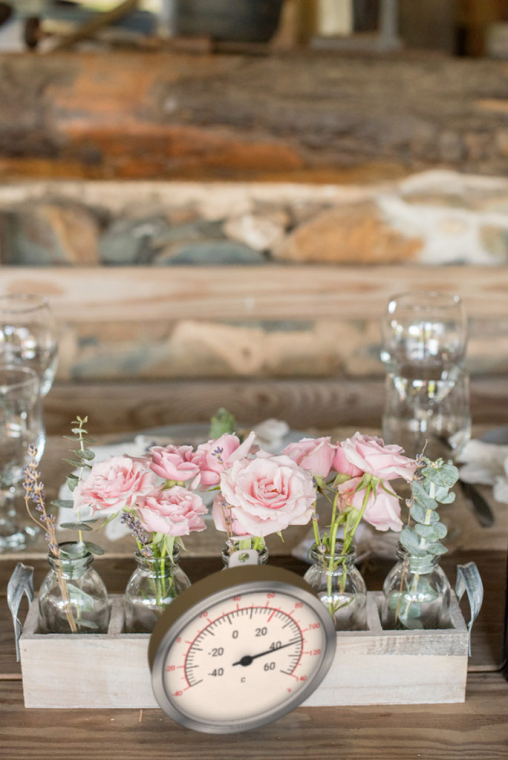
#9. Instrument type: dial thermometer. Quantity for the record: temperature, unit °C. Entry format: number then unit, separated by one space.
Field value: 40 °C
